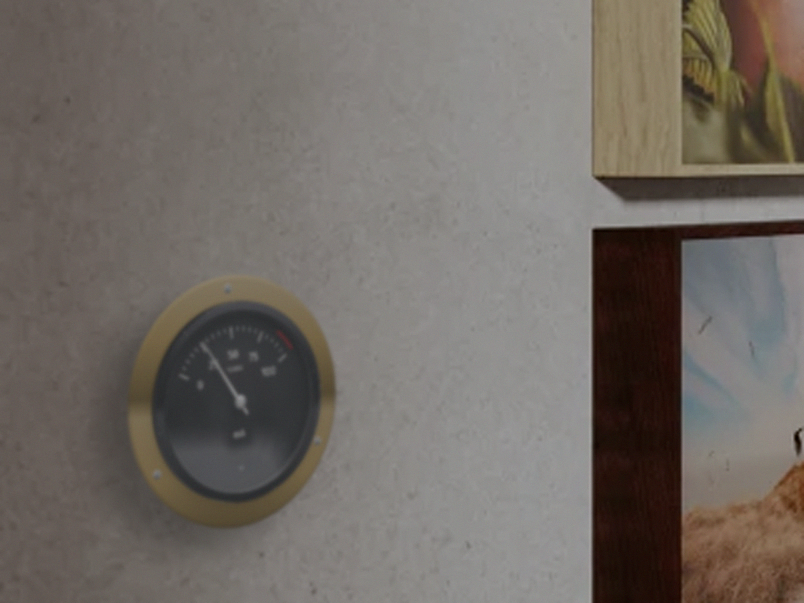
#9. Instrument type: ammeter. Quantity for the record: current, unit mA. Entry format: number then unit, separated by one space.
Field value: 25 mA
